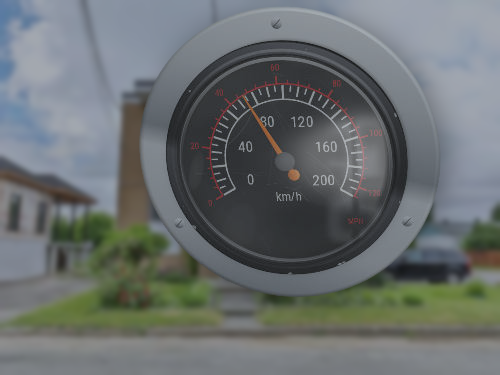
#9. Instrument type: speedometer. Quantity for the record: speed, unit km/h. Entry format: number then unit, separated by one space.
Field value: 75 km/h
